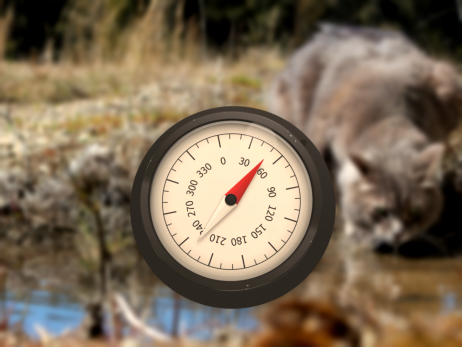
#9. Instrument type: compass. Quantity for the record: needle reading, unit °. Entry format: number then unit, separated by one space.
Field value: 50 °
